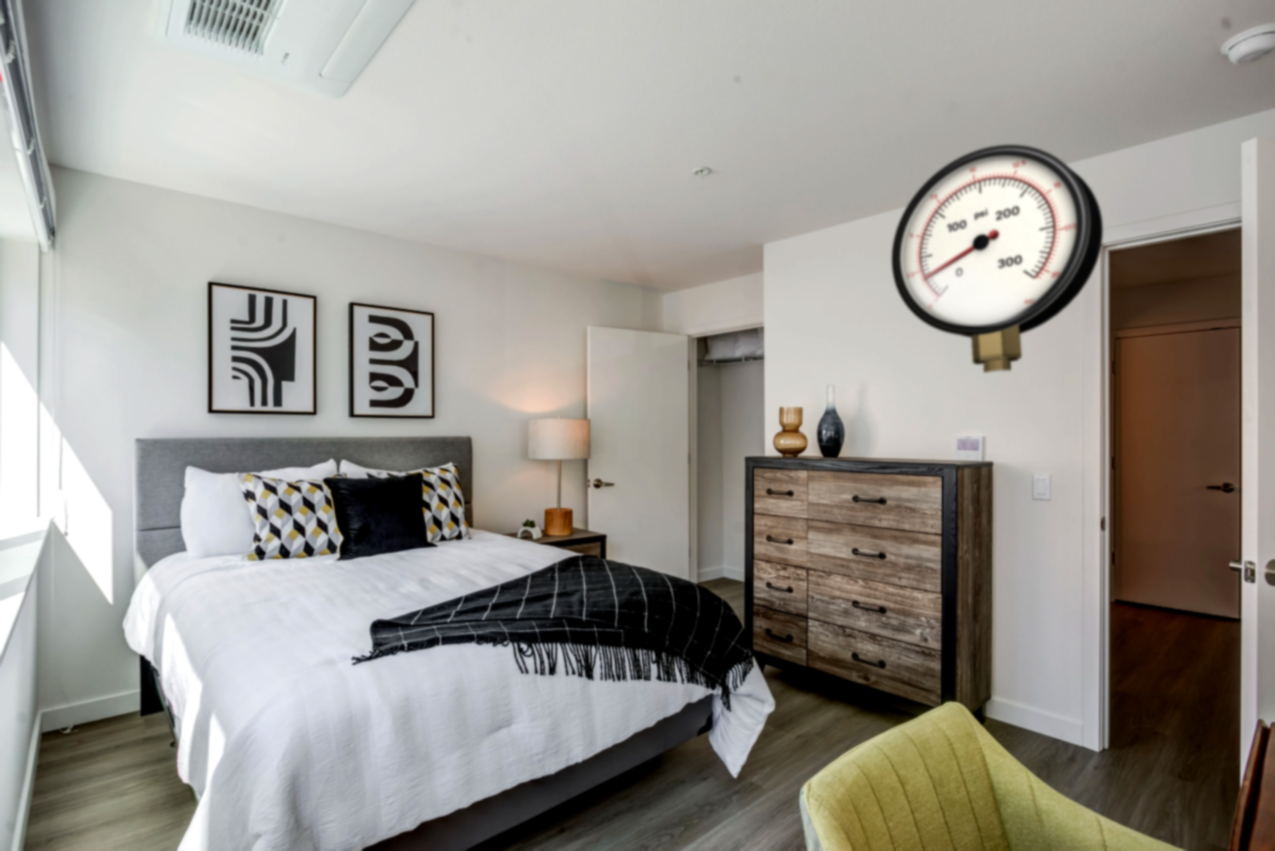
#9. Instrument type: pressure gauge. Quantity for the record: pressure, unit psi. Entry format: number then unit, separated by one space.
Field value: 25 psi
